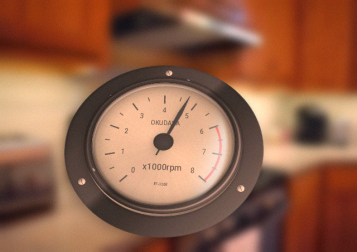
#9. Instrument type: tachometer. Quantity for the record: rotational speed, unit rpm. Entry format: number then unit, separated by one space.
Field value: 4750 rpm
